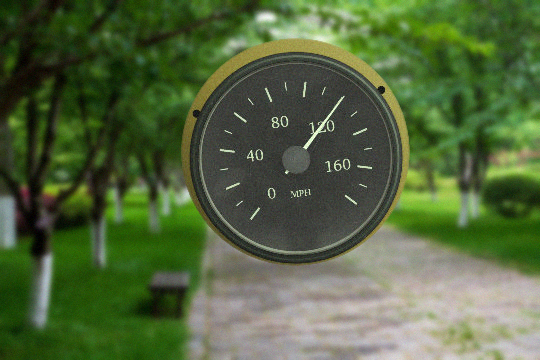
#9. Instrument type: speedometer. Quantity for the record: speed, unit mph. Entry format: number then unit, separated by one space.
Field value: 120 mph
